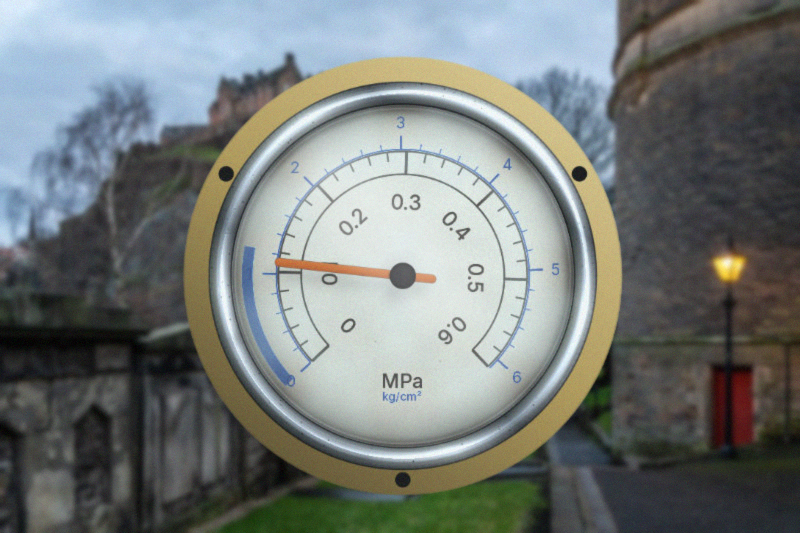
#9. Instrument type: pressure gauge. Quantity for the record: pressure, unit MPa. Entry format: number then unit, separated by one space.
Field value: 0.11 MPa
